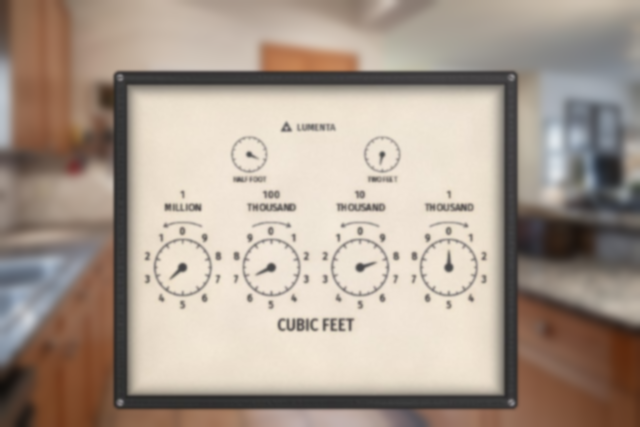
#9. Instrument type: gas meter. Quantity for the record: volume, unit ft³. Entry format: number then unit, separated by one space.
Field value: 368000 ft³
